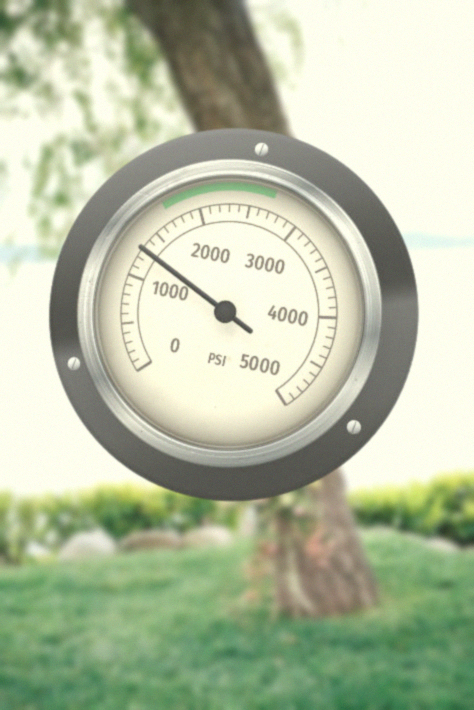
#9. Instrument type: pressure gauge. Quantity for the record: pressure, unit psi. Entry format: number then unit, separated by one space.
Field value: 1300 psi
